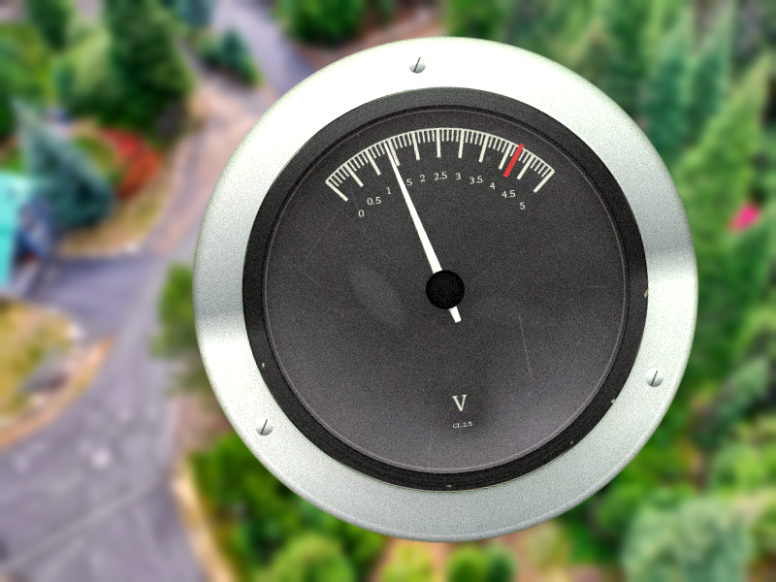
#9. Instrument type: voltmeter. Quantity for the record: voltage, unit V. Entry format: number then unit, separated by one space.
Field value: 1.4 V
